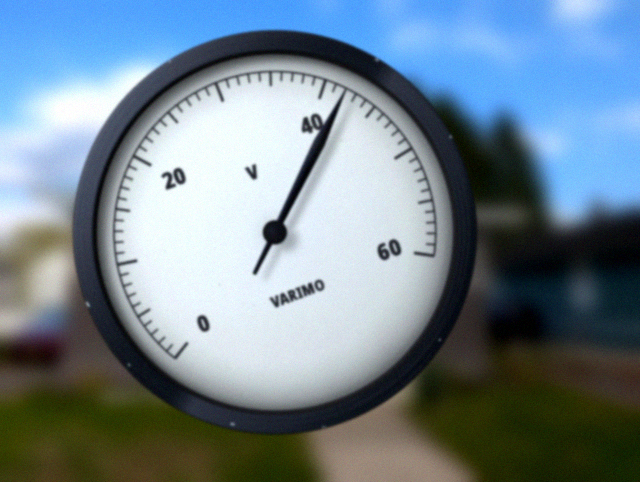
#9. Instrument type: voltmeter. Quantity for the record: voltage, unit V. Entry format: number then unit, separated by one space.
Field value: 42 V
